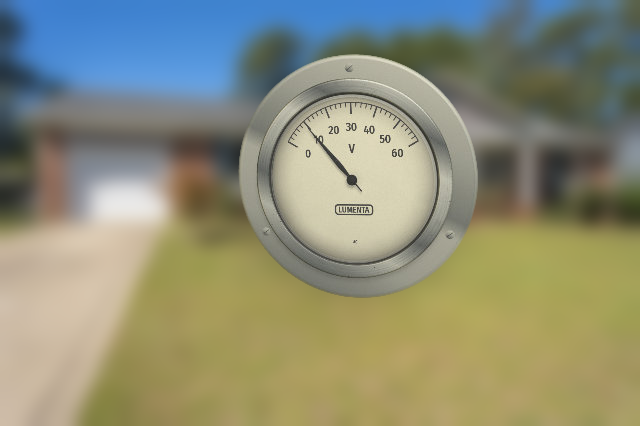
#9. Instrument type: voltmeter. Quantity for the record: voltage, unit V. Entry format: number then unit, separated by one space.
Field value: 10 V
